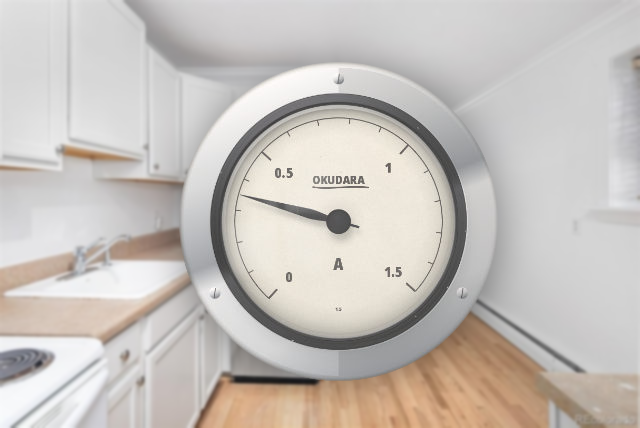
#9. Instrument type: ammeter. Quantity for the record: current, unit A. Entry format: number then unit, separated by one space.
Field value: 0.35 A
